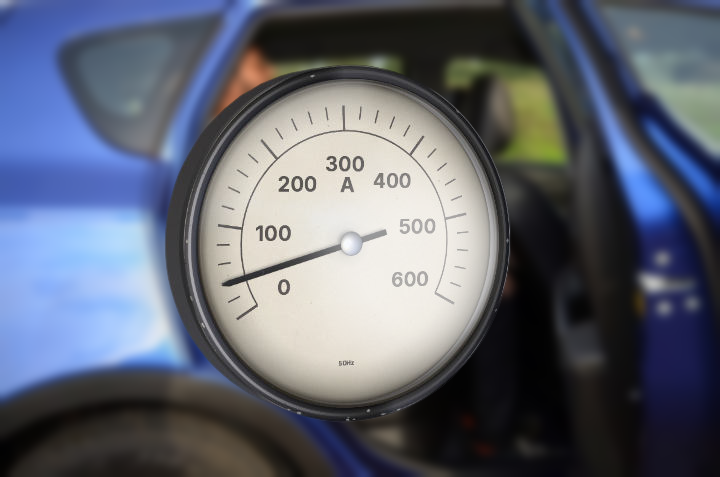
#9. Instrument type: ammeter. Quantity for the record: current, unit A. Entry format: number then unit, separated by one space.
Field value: 40 A
